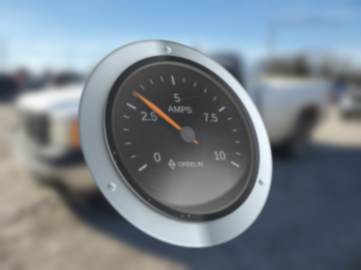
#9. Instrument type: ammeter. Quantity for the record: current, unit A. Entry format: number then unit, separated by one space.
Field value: 3 A
